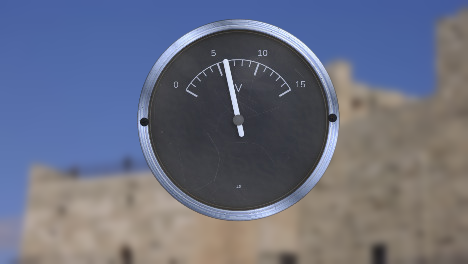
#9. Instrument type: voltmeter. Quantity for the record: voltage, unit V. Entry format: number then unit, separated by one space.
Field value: 6 V
